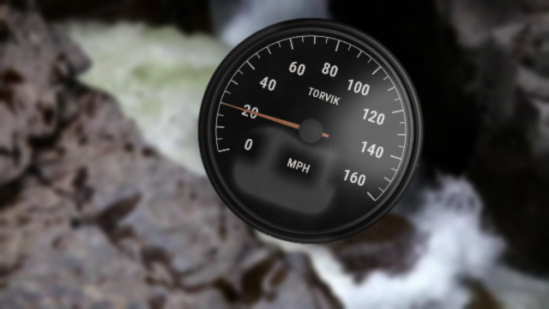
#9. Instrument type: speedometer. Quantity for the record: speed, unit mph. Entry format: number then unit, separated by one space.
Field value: 20 mph
